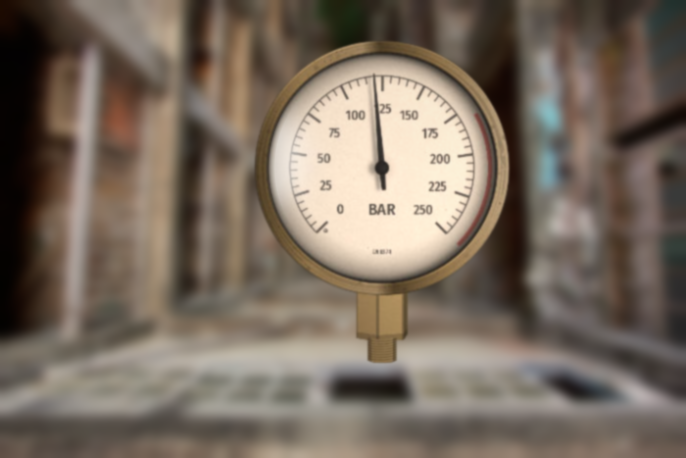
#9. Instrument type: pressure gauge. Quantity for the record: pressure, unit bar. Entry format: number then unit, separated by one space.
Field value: 120 bar
